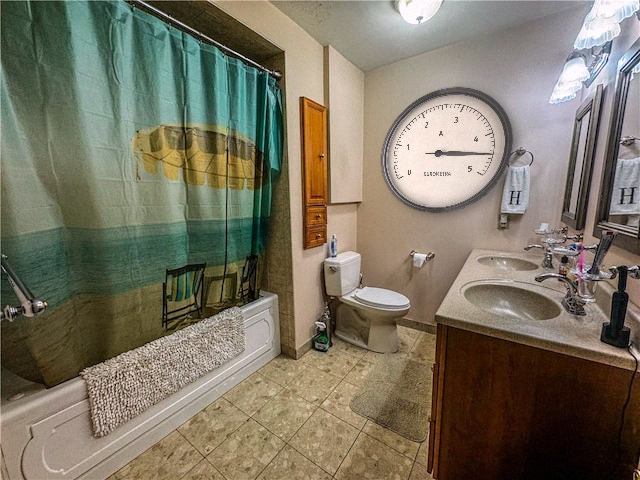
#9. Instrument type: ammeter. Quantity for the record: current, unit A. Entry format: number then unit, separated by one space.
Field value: 4.5 A
